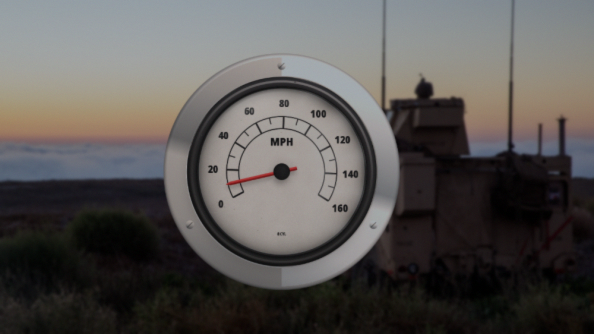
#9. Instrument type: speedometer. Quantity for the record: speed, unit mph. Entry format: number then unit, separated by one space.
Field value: 10 mph
